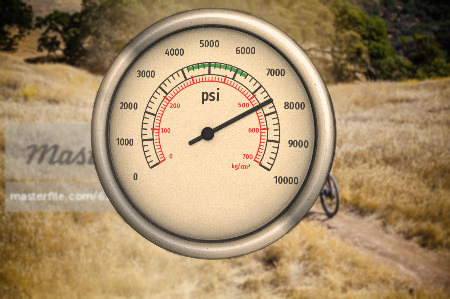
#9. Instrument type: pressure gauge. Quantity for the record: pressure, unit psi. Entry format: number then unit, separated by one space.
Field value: 7600 psi
